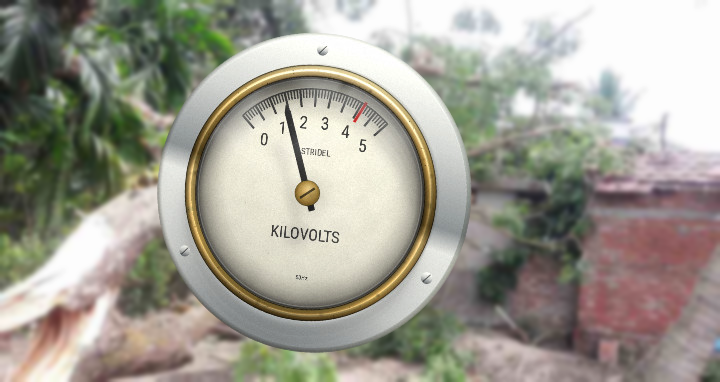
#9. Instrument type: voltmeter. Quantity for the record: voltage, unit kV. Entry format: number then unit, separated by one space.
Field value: 1.5 kV
